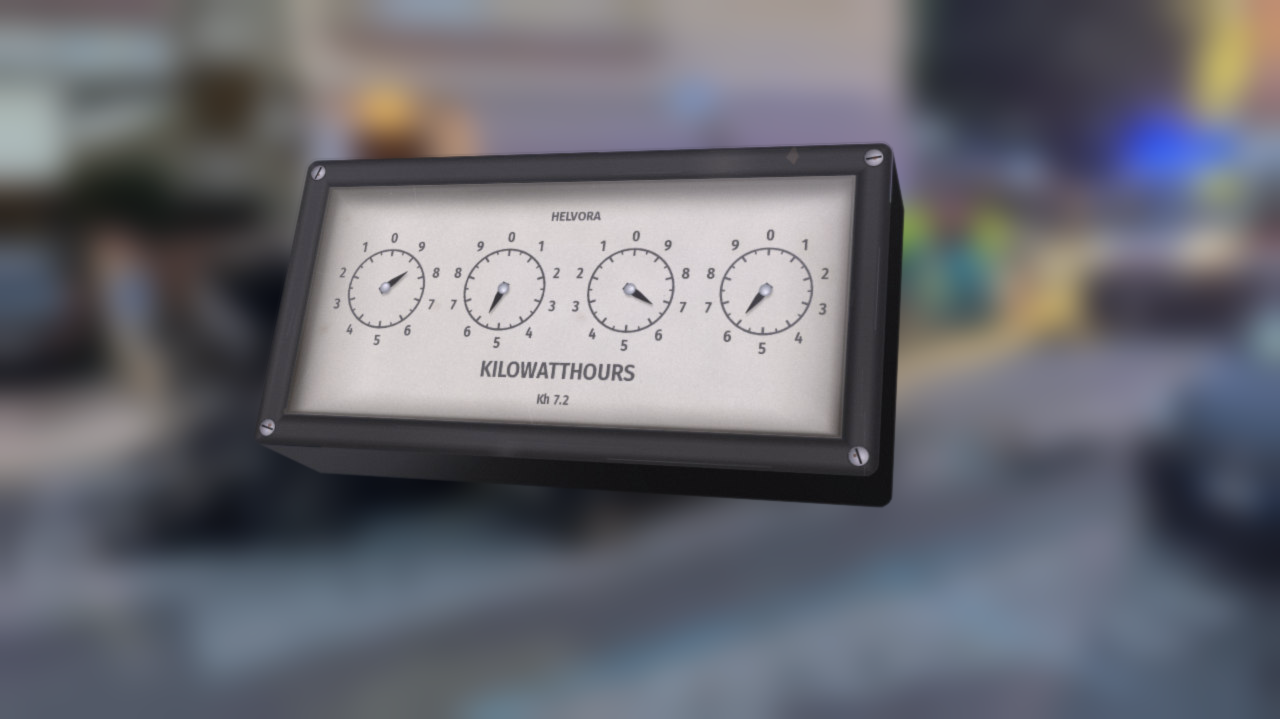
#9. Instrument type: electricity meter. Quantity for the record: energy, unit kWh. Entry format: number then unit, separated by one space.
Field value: 8566 kWh
